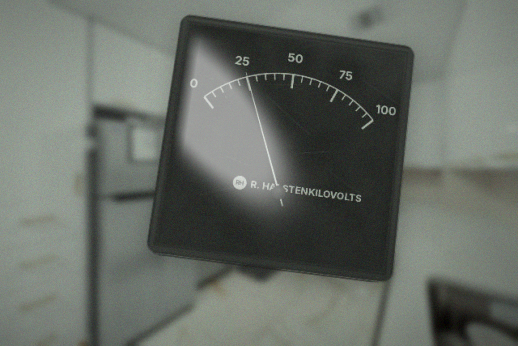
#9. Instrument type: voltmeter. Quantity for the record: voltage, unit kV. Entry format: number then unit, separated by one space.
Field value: 25 kV
